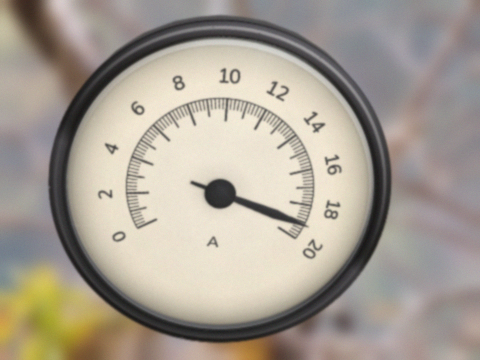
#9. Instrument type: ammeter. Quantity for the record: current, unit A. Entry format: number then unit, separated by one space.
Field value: 19 A
